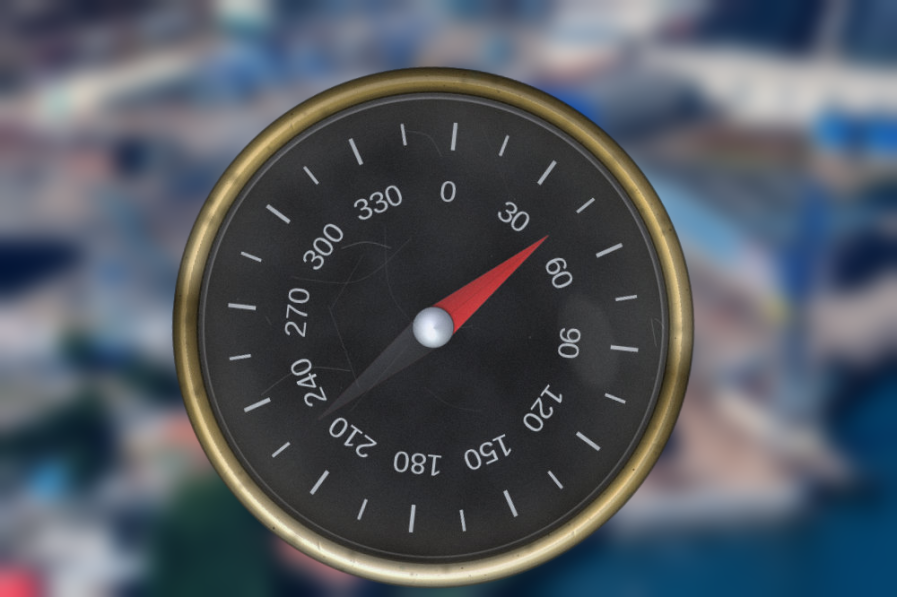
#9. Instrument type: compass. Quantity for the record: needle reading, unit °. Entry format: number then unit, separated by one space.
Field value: 45 °
